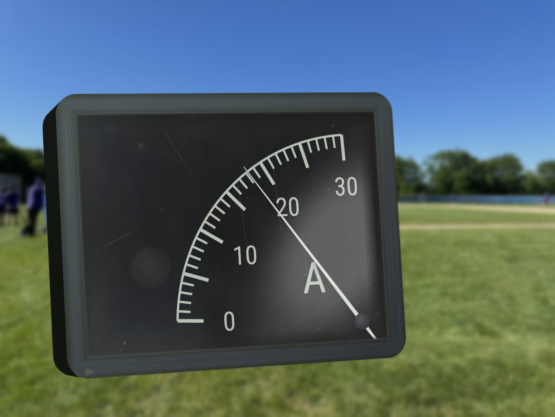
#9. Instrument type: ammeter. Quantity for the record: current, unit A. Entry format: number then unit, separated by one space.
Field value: 18 A
